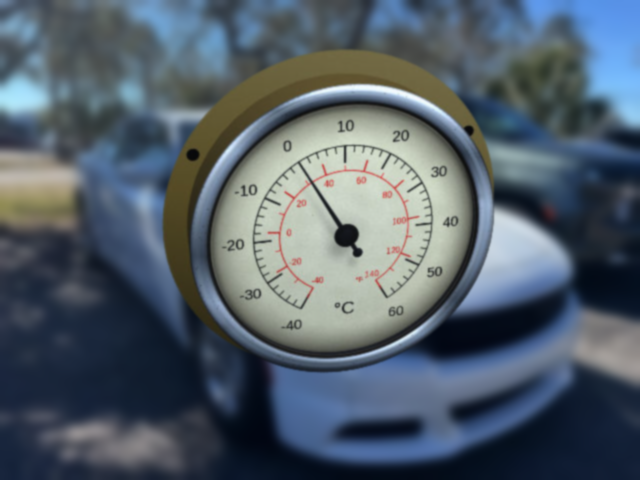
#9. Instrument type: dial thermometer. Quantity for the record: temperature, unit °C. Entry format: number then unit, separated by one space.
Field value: 0 °C
